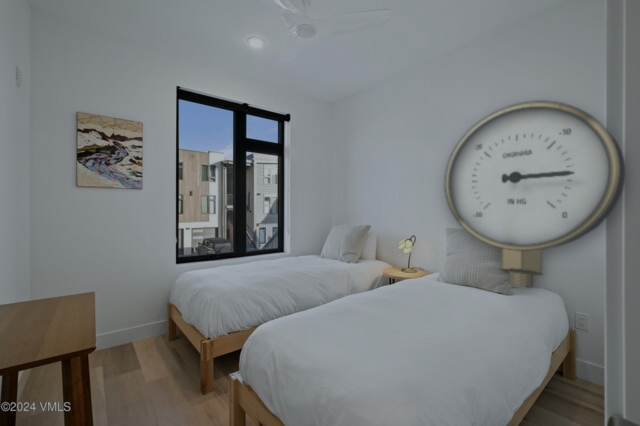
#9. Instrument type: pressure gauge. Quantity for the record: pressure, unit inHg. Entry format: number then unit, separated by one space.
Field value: -5 inHg
